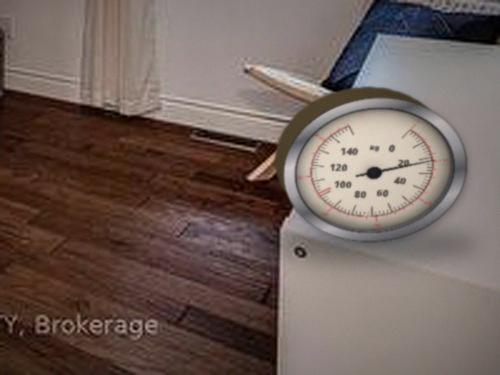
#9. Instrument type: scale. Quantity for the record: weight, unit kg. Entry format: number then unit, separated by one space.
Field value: 20 kg
